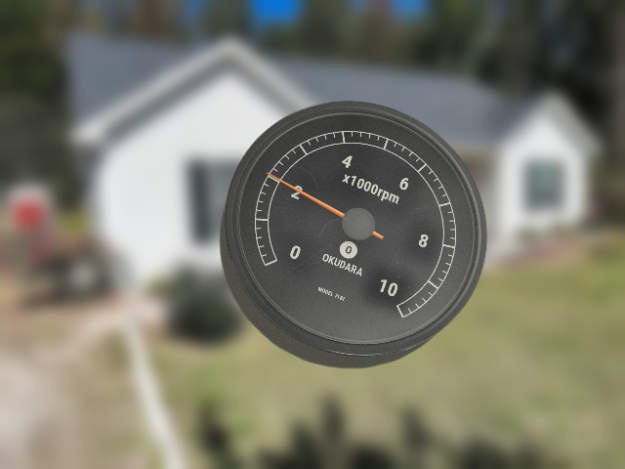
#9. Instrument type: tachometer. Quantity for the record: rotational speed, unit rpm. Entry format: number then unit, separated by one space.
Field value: 2000 rpm
